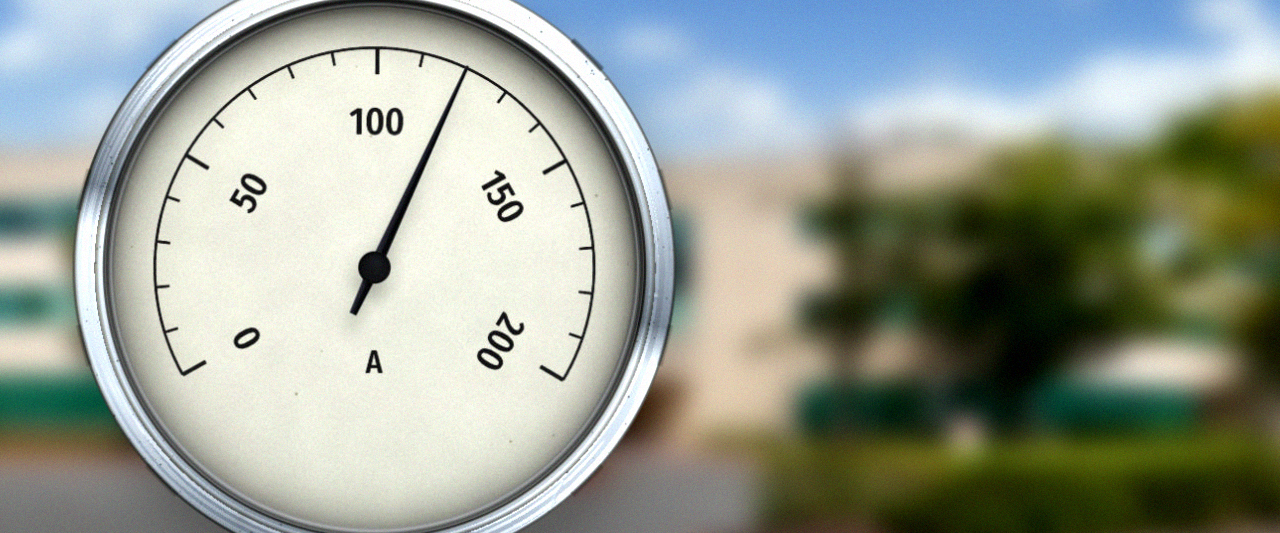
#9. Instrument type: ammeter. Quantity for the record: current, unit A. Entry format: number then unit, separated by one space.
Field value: 120 A
